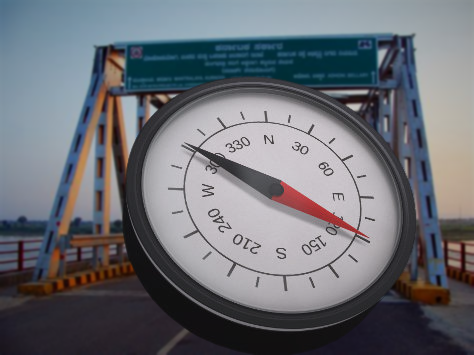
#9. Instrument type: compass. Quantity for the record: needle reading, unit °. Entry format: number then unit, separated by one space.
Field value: 120 °
